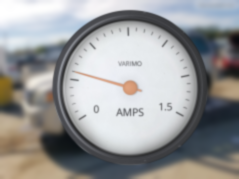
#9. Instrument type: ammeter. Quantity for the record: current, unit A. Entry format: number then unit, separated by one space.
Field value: 0.3 A
